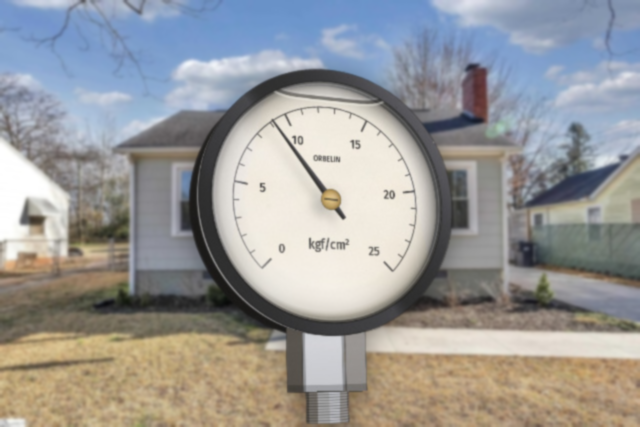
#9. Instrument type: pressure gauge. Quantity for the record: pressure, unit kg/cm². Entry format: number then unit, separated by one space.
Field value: 9 kg/cm²
